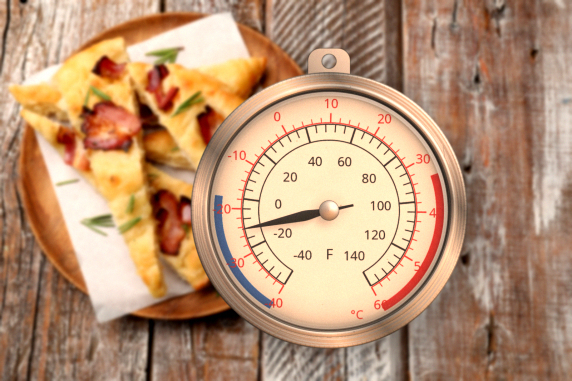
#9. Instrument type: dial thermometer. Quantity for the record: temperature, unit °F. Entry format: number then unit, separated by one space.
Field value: -12 °F
